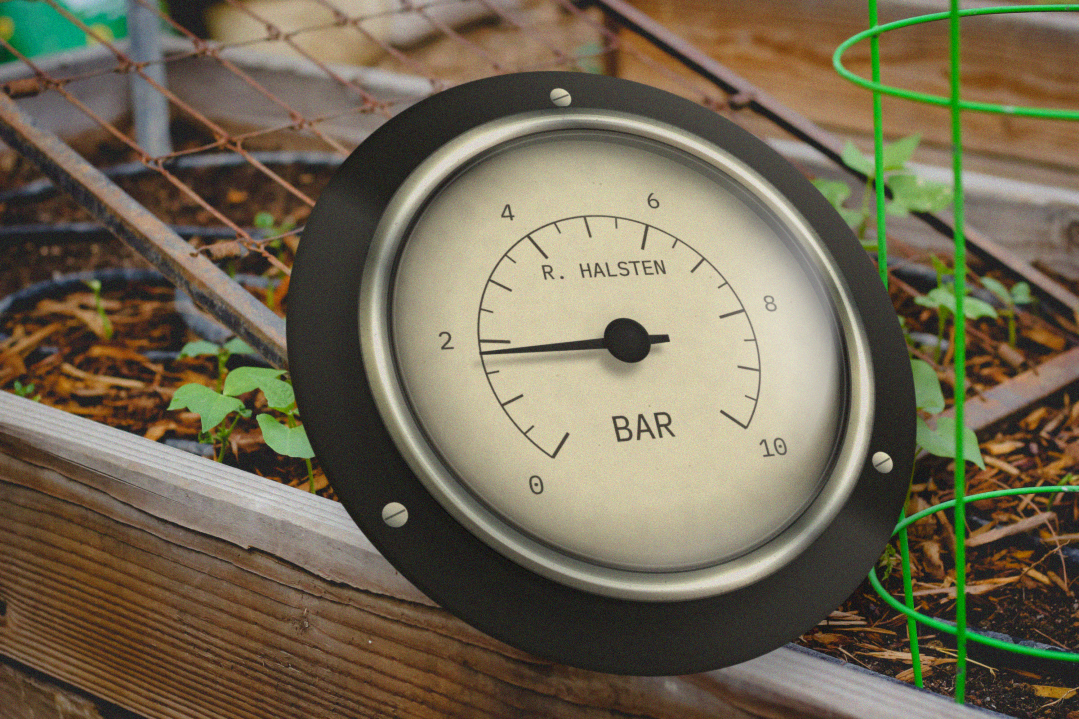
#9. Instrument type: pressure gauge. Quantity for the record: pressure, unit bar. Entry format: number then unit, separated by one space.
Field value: 1.75 bar
